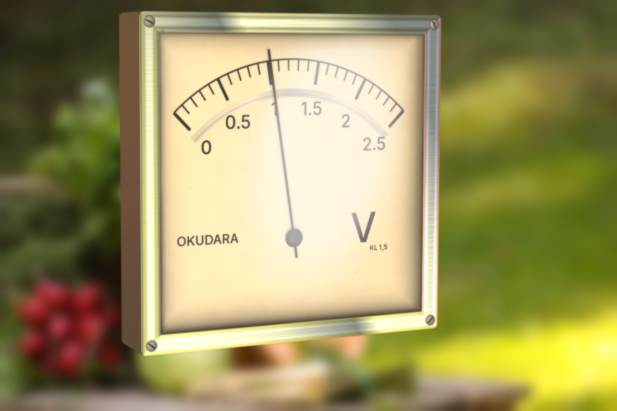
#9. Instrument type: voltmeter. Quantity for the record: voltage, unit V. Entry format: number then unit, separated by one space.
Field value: 1 V
